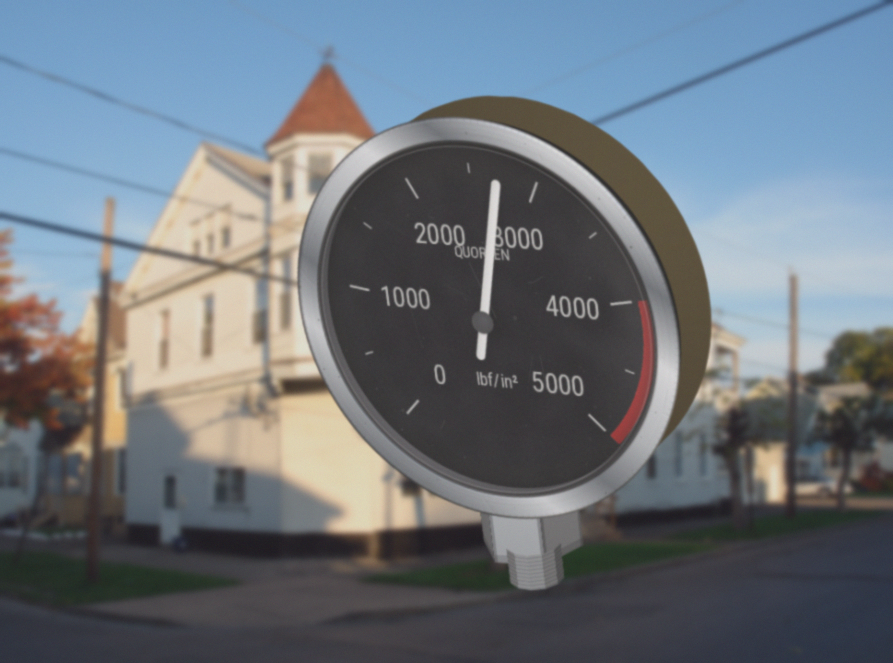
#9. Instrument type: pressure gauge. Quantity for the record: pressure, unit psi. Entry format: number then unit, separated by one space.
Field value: 2750 psi
